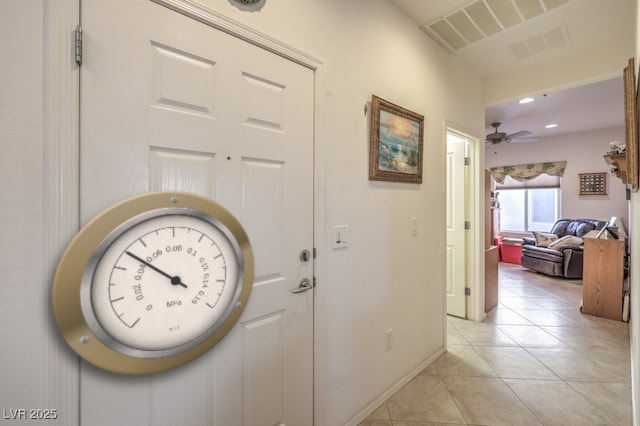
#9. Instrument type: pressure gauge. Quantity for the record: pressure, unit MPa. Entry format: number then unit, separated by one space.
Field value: 0.05 MPa
